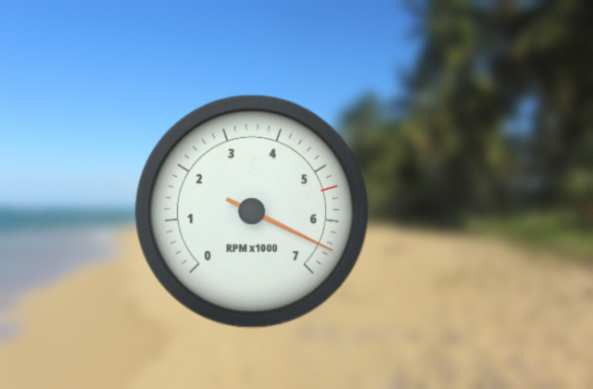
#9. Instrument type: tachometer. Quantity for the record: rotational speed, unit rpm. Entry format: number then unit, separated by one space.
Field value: 6500 rpm
